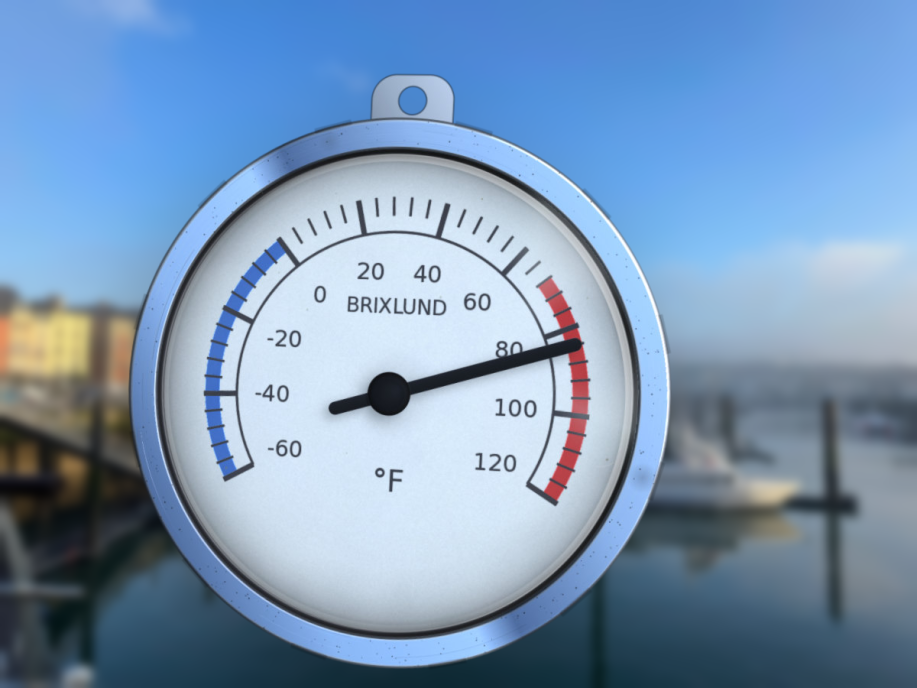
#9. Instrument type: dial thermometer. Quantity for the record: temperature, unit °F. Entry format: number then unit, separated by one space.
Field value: 84 °F
